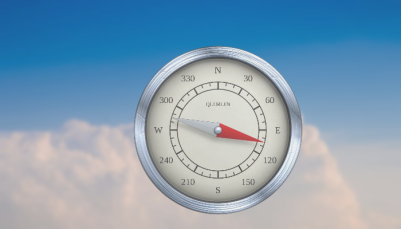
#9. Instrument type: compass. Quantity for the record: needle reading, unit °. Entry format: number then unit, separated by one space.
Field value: 105 °
